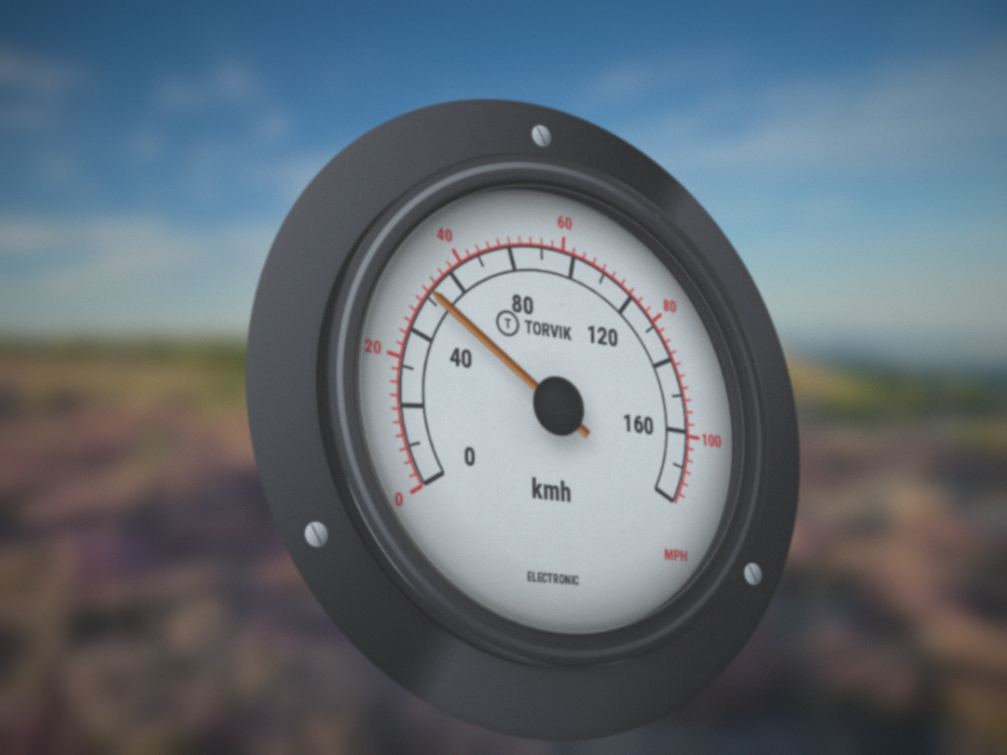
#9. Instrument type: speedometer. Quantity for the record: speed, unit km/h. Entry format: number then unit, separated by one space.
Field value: 50 km/h
